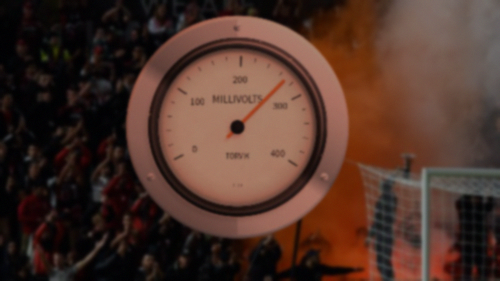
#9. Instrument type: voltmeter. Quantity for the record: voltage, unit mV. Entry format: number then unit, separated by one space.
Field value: 270 mV
